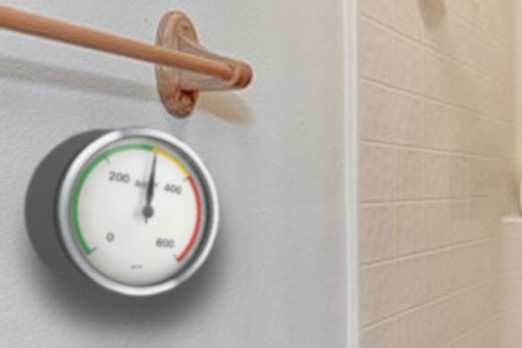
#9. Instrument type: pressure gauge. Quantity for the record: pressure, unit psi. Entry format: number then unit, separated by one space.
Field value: 300 psi
